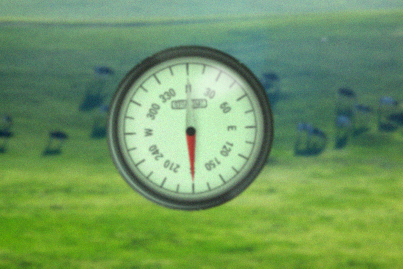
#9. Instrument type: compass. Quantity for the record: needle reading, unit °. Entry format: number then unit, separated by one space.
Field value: 180 °
